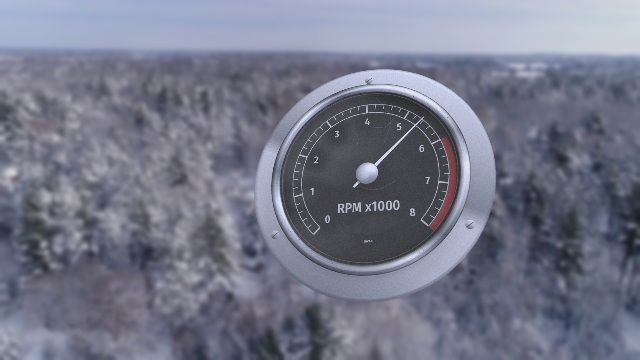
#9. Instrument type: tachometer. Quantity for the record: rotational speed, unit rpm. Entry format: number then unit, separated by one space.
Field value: 5400 rpm
